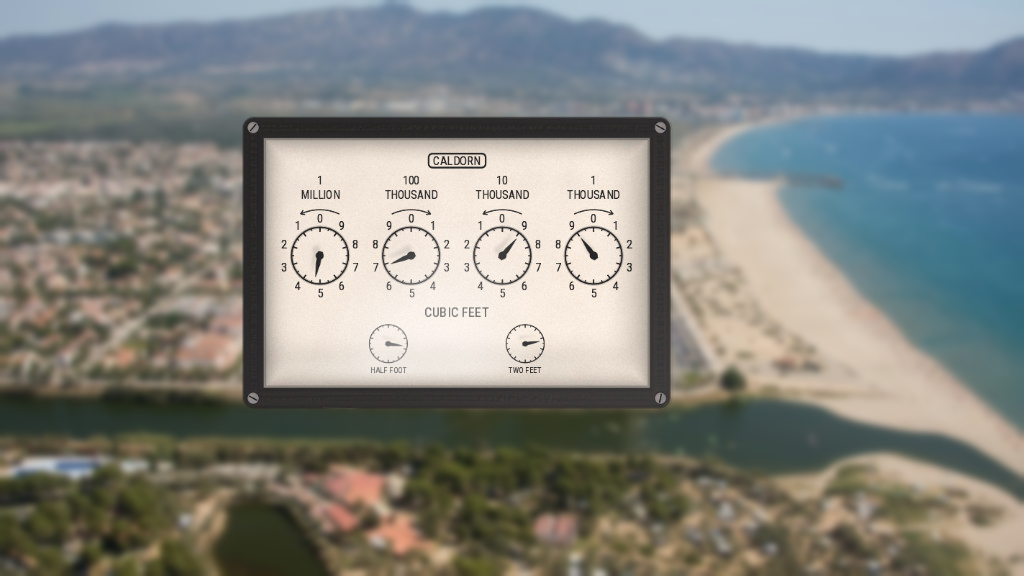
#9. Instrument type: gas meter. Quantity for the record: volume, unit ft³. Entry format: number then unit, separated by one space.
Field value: 468900 ft³
